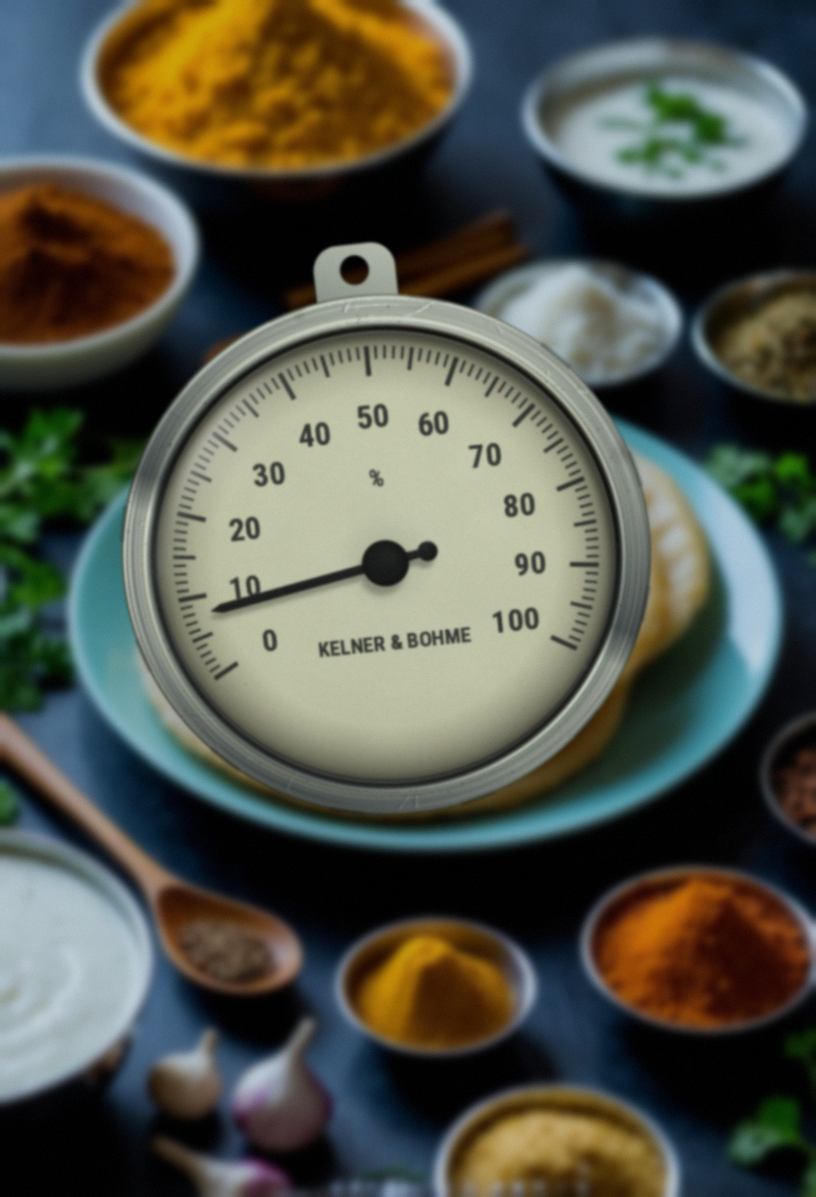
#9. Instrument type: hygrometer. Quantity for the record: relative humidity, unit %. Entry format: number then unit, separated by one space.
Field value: 8 %
